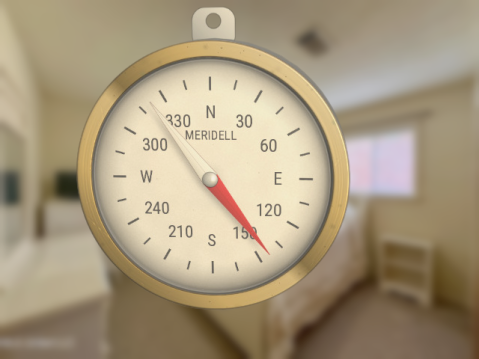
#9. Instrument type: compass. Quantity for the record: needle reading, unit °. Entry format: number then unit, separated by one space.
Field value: 142.5 °
